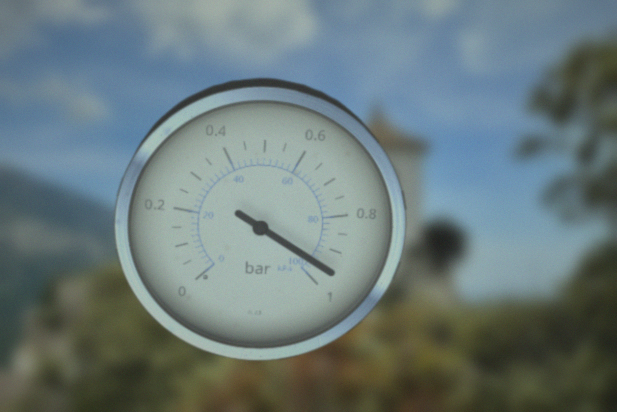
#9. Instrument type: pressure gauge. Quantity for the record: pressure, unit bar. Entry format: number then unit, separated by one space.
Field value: 0.95 bar
